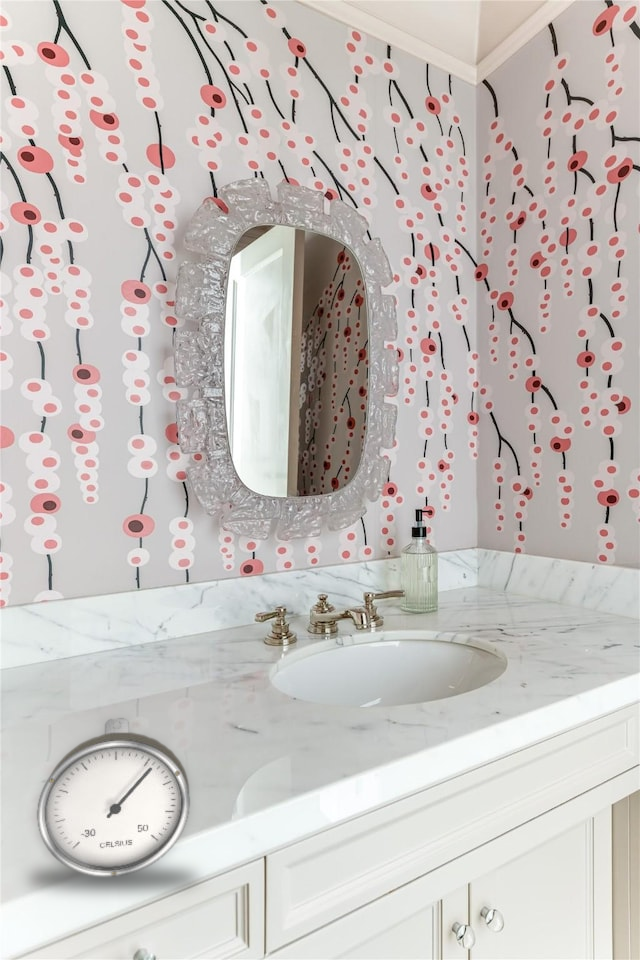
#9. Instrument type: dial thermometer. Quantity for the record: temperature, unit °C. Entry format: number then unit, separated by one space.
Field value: 22 °C
